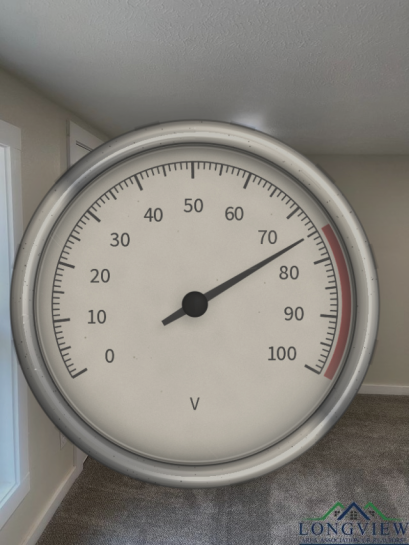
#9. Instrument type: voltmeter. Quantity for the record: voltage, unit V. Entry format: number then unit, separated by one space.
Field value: 75 V
